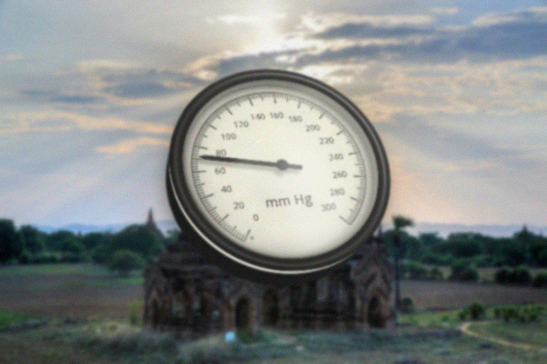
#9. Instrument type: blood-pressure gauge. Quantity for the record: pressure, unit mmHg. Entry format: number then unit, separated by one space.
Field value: 70 mmHg
